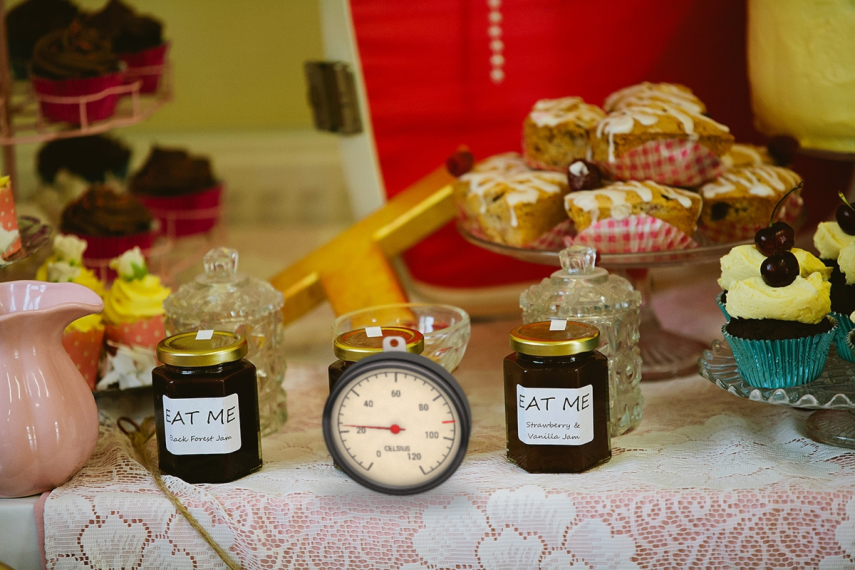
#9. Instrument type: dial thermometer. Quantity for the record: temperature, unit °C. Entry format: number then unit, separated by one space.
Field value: 24 °C
